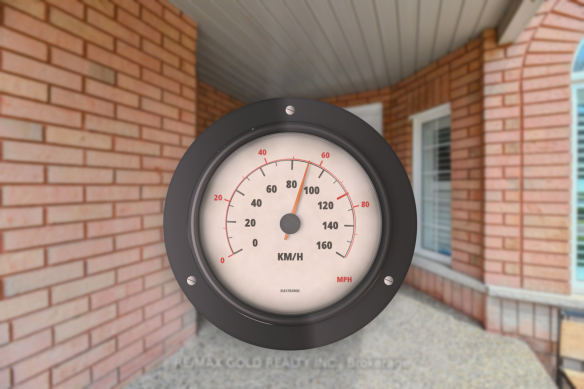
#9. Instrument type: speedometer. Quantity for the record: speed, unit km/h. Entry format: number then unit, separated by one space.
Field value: 90 km/h
